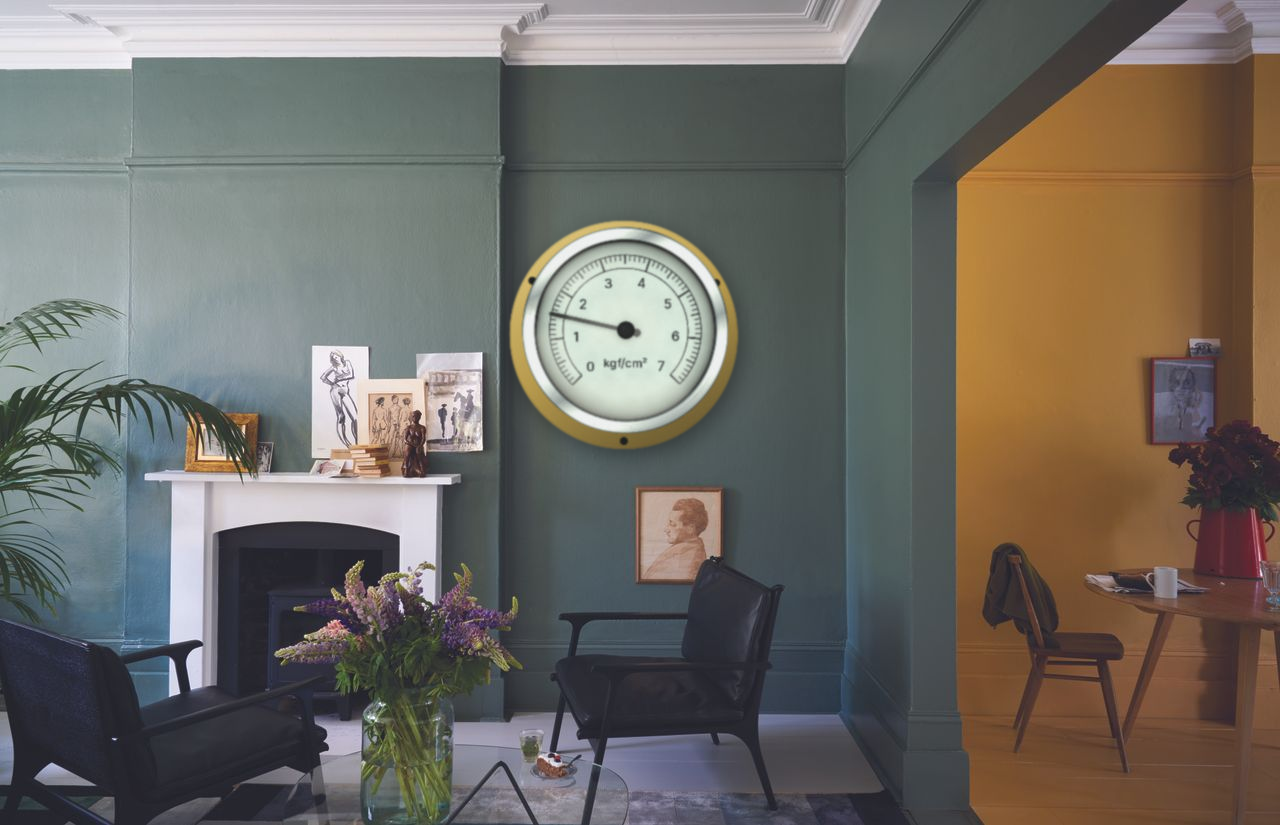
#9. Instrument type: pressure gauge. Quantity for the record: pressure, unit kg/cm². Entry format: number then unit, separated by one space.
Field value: 1.5 kg/cm²
